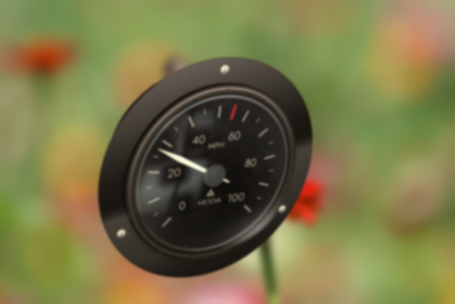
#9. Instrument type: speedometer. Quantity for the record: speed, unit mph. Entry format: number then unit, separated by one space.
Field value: 27.5 mph
